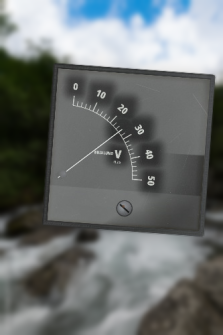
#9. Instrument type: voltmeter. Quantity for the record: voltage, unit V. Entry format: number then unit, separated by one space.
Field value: 26 V
